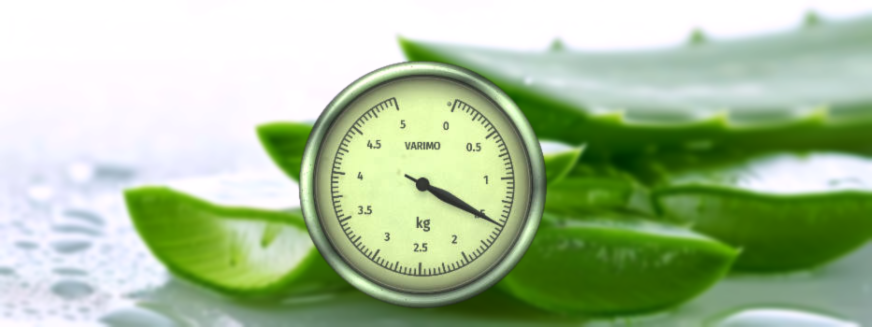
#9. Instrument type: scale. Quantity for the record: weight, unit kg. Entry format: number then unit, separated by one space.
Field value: 1.5 kg
